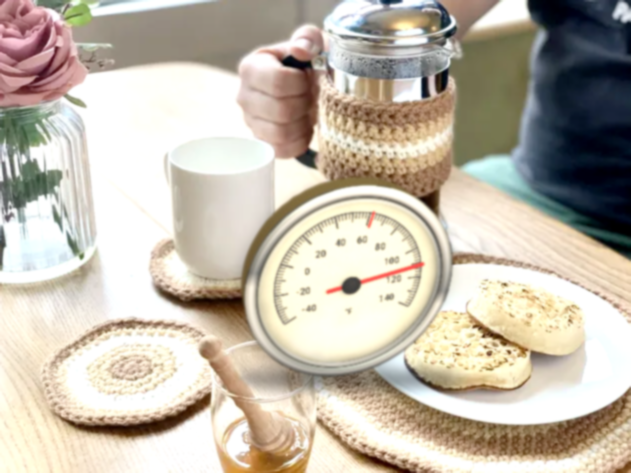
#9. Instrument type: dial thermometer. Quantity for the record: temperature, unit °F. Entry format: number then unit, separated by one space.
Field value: 110 °F
